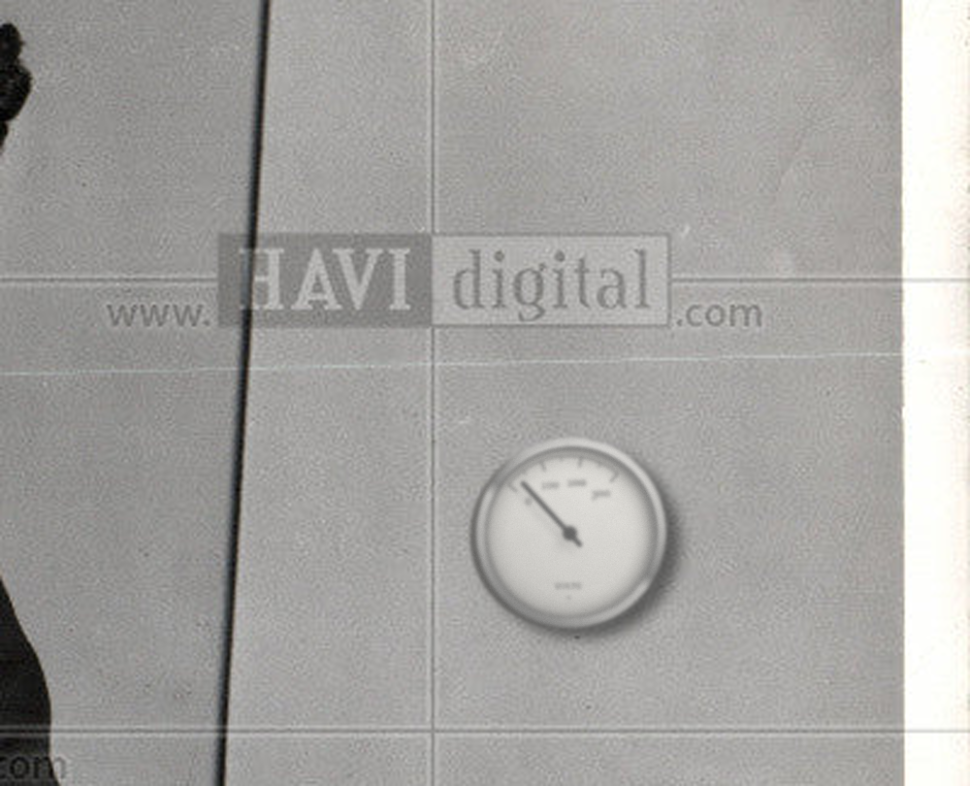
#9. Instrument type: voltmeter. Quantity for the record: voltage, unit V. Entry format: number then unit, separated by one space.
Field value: 25 V
